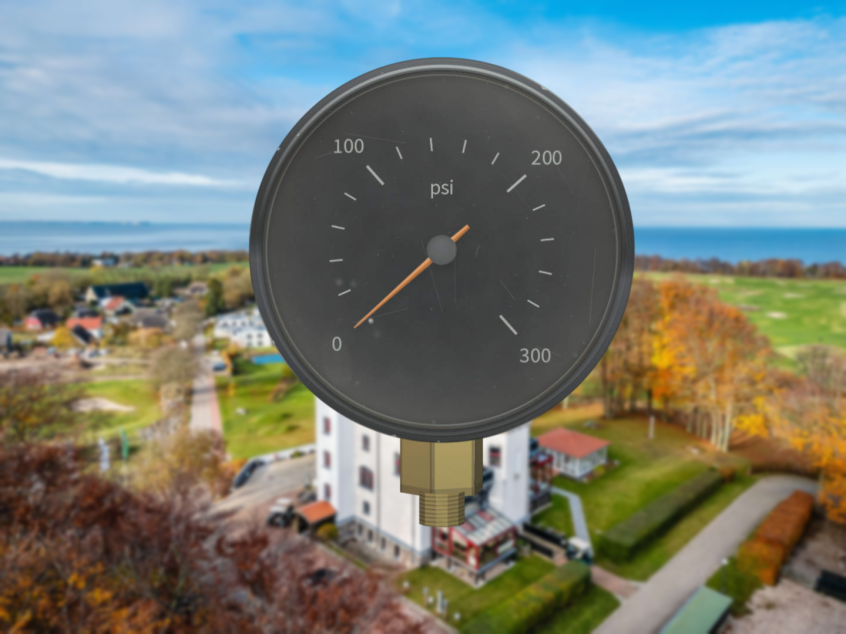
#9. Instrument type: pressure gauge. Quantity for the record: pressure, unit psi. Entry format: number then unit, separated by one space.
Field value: 0 psi
